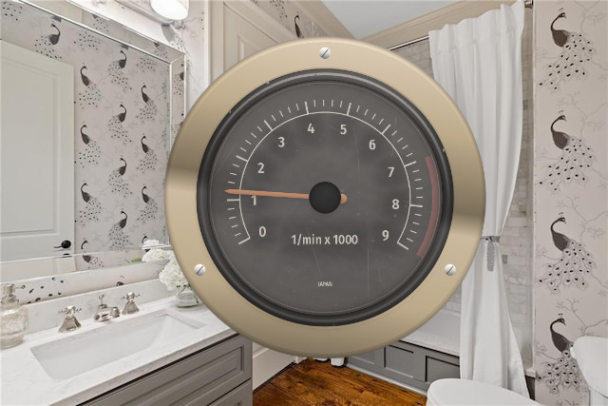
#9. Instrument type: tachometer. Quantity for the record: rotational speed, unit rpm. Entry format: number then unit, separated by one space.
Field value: 1200 rpm
